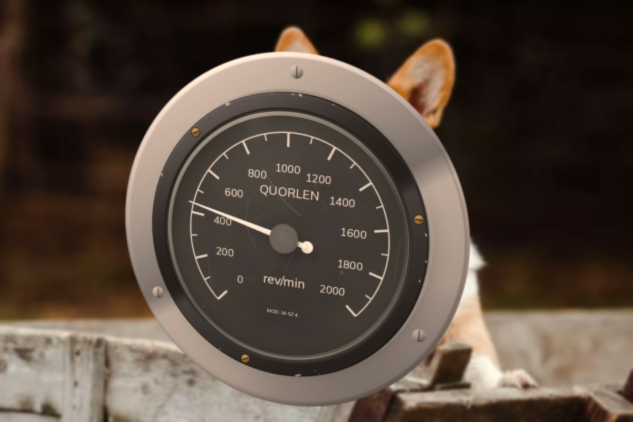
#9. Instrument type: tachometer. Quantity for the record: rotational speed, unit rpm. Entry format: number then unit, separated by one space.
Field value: 450 rpm
